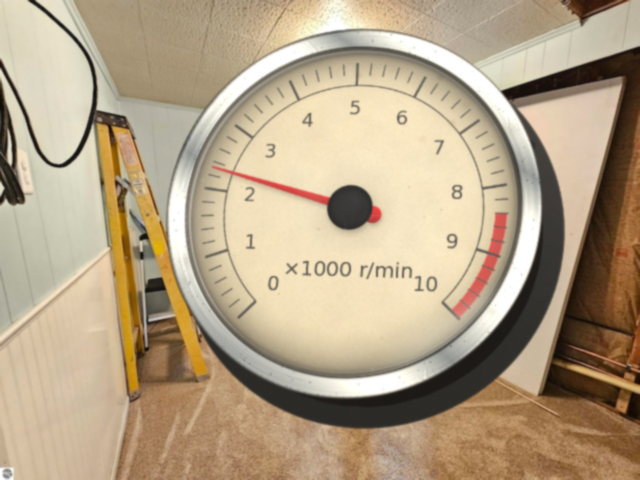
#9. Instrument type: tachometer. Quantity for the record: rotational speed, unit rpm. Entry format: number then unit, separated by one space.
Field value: 2300 rpm
